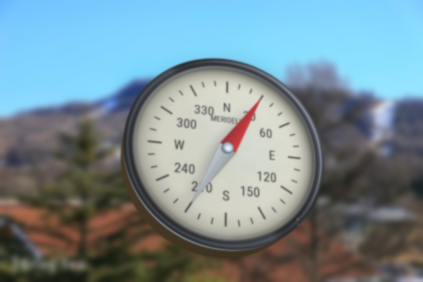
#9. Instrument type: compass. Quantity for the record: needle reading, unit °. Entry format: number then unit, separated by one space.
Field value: 30 °
